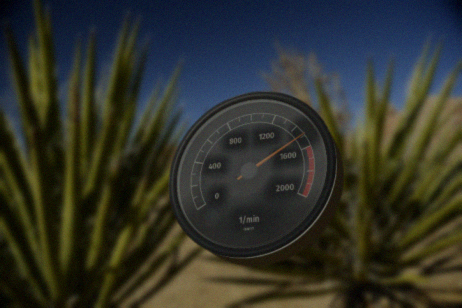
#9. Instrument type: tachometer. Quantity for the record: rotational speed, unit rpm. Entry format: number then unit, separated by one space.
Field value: 1500 rpm
